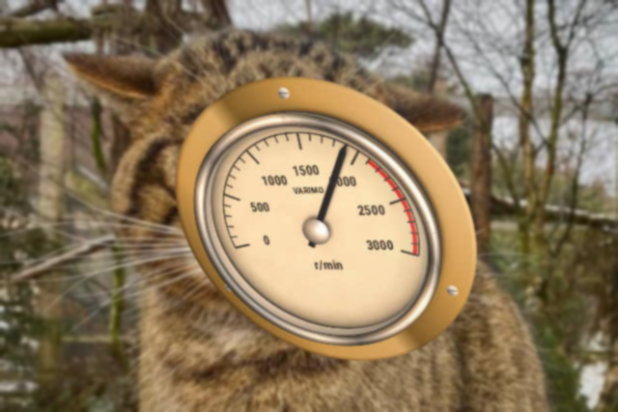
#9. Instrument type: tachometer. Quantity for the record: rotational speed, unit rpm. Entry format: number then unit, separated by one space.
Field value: 1900 rpm
